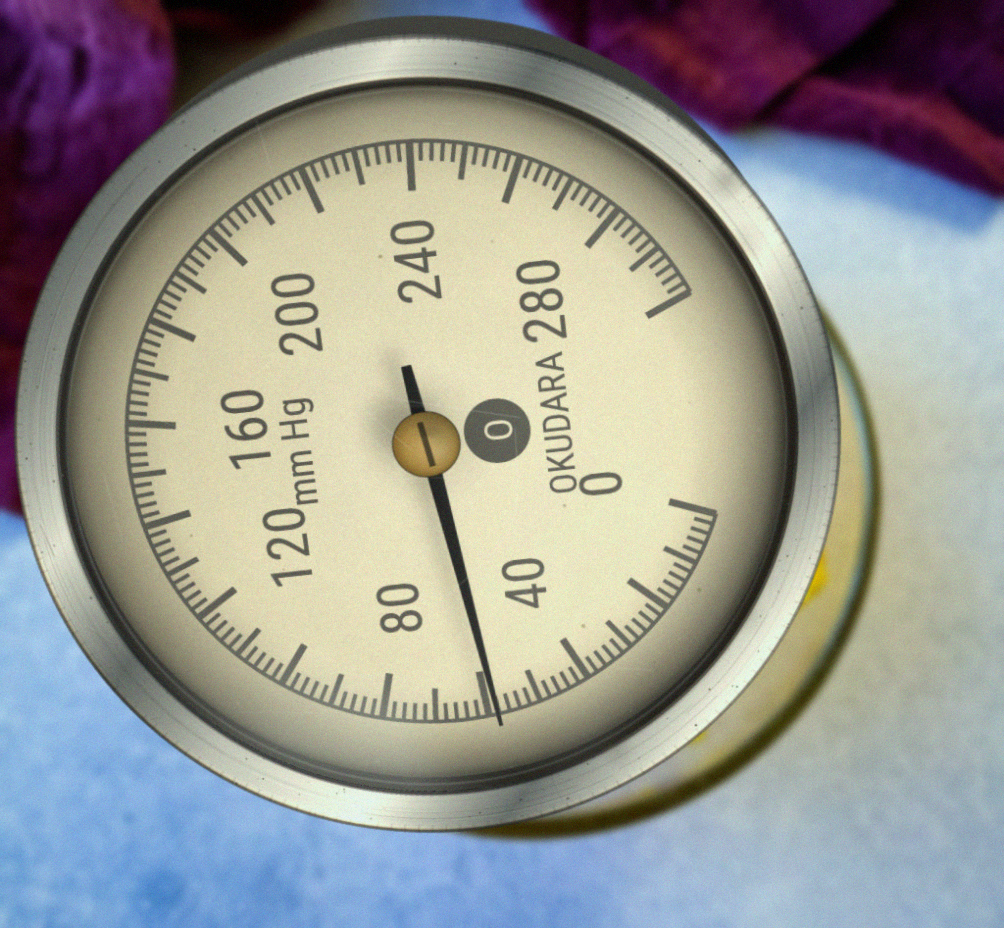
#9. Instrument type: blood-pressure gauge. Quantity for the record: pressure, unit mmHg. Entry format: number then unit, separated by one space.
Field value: 58 mmHg
